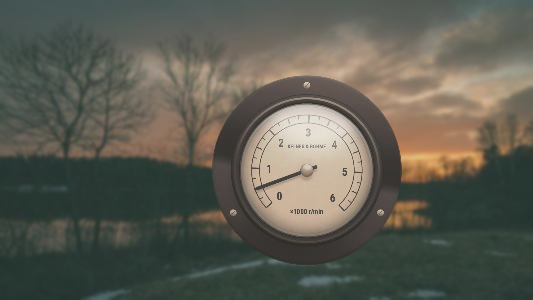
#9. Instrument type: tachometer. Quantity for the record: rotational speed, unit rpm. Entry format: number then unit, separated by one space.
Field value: 500 rpm
